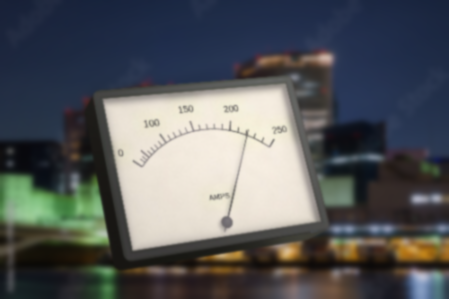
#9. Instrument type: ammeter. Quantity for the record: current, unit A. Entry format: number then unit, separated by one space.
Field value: 220 A
